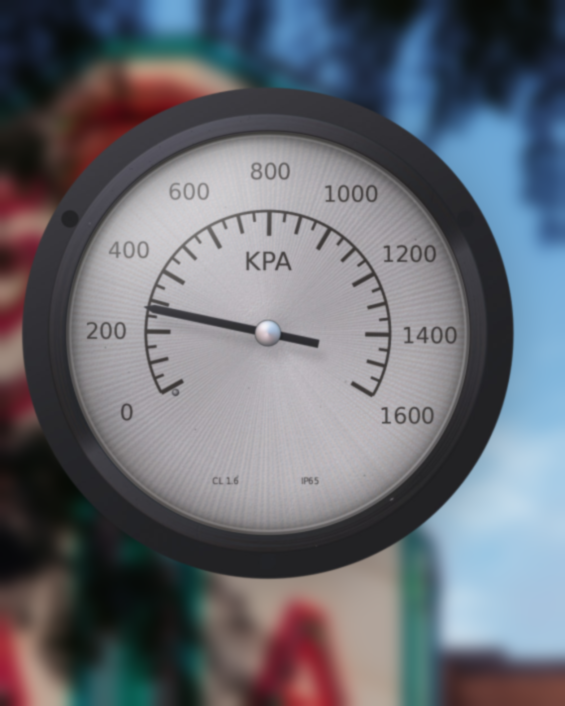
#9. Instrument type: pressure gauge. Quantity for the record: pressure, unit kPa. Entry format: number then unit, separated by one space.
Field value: 275 kPa
